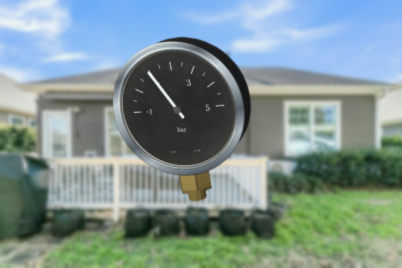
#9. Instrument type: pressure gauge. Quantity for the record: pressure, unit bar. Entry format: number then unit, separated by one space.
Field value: 1 bar
